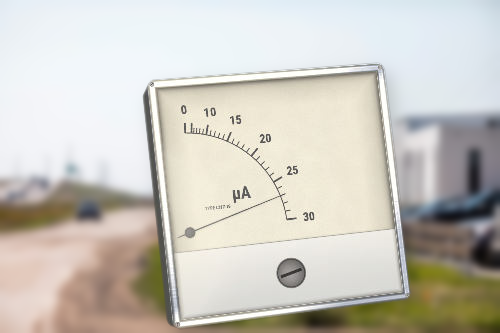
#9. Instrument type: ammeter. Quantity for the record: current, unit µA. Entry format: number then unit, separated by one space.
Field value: 27 µA
